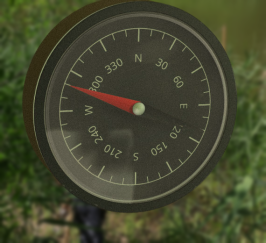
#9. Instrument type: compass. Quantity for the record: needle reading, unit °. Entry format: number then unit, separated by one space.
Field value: 290 °
